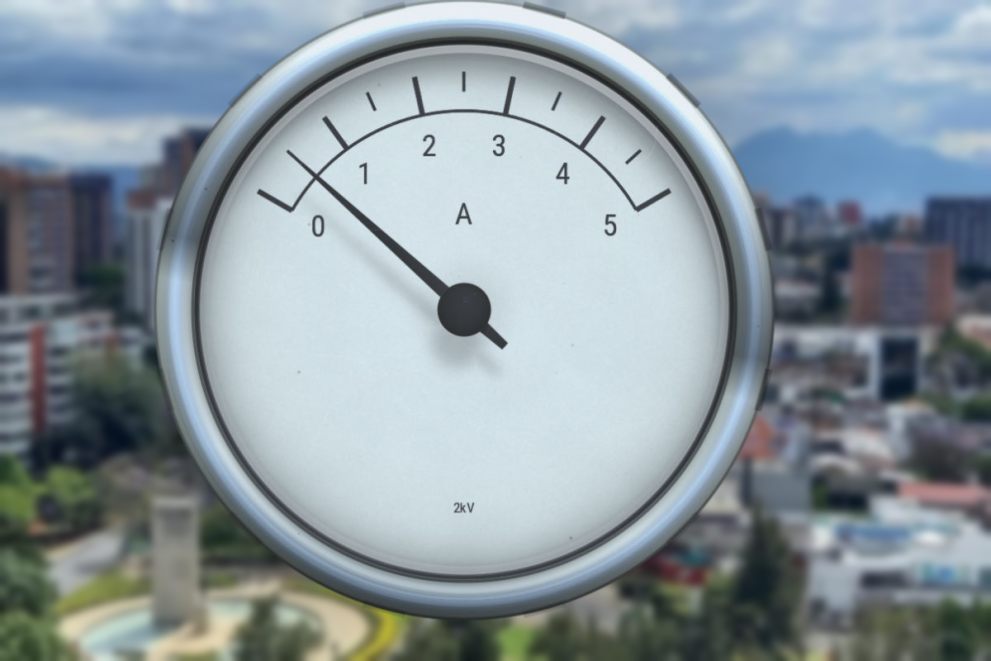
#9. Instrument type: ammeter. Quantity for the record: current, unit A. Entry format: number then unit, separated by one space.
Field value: 0.5 A
